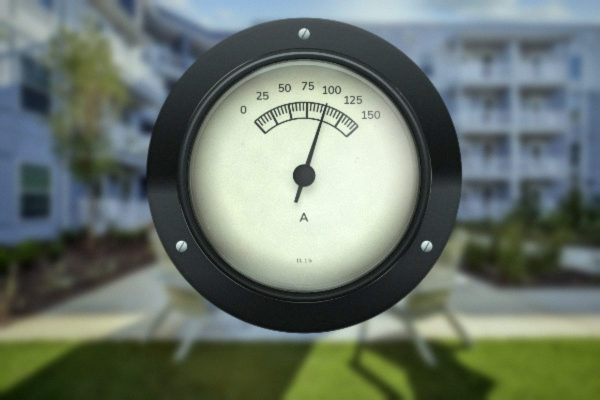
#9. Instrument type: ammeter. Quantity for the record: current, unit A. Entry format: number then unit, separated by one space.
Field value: 100 A
